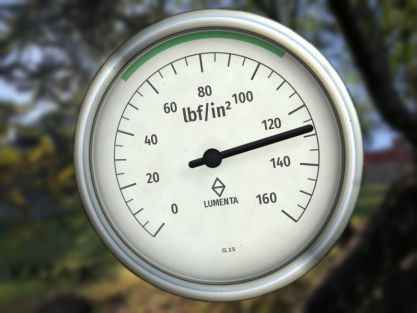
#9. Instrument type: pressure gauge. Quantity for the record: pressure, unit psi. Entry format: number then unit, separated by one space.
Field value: 127.5 psi
